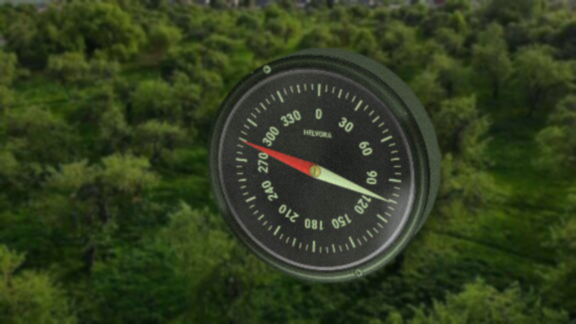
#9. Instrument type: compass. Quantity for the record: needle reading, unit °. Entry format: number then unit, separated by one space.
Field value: 285 °
